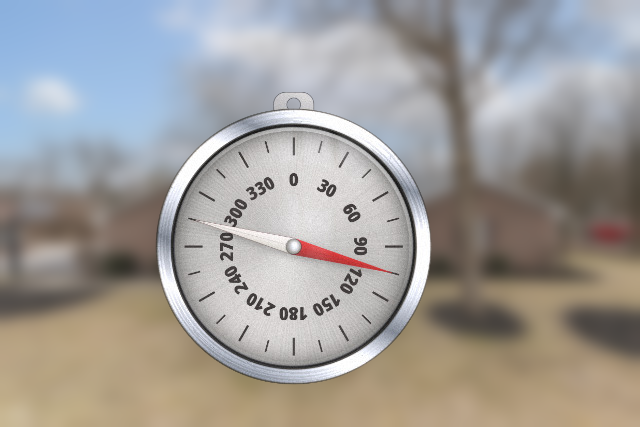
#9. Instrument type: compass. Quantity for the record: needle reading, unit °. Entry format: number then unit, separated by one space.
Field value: 105 °
